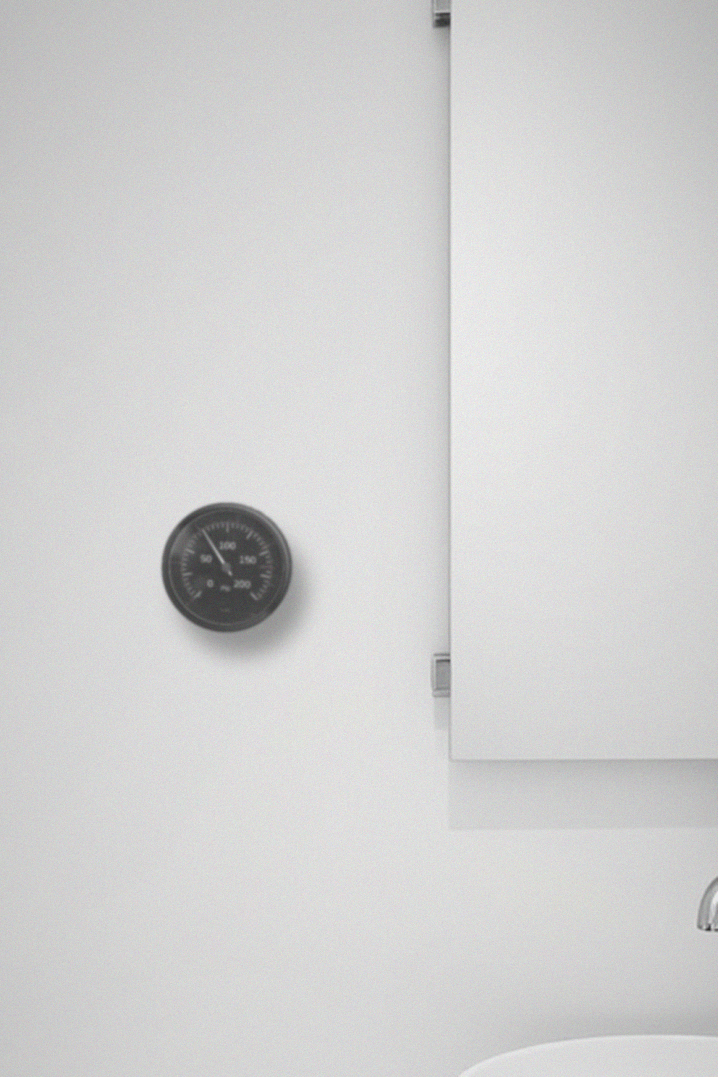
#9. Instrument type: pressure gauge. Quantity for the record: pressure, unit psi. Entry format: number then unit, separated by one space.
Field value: 75 psi
